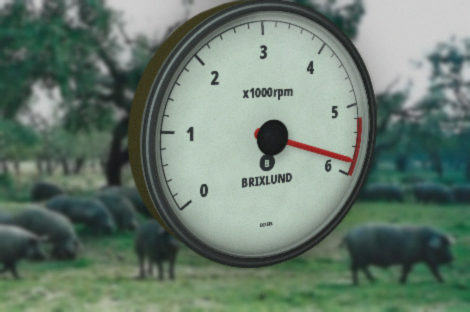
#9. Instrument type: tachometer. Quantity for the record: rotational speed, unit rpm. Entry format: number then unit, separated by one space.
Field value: 5800 rpm
